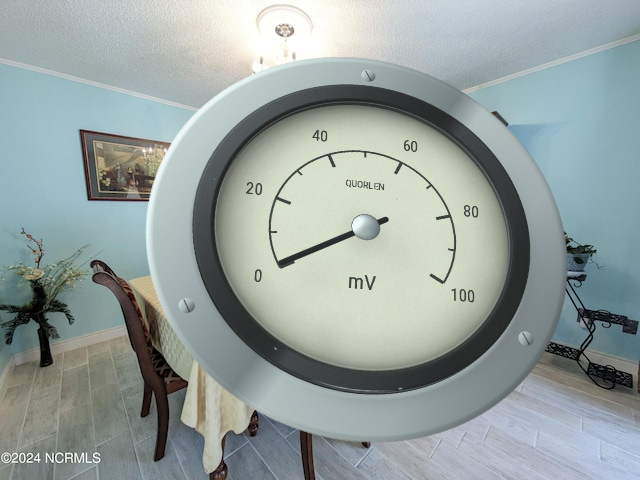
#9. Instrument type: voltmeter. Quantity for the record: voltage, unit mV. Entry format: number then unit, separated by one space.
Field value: 0 mV
